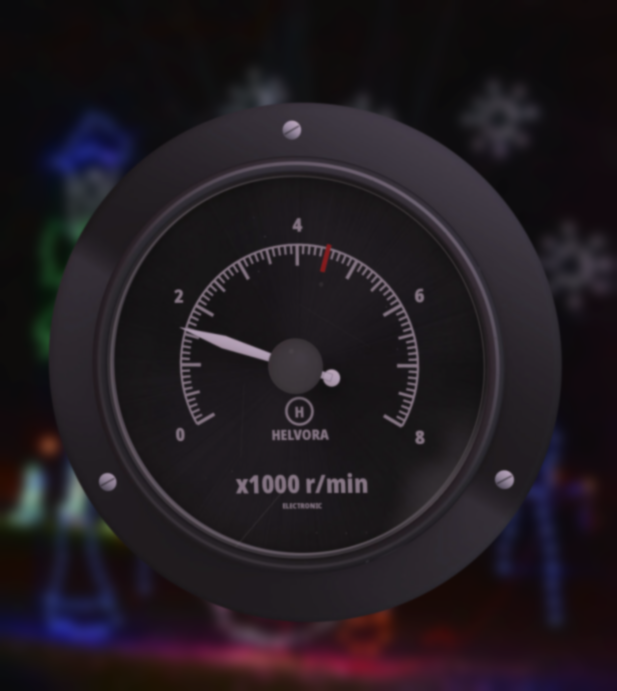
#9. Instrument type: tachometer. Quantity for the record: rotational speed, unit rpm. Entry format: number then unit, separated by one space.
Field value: 1600 rpm
